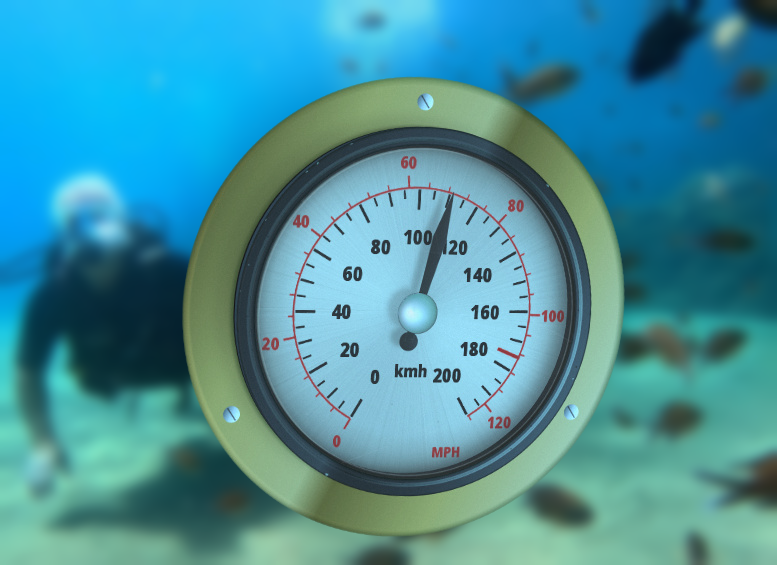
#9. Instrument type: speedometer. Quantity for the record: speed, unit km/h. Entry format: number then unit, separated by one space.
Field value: 110 km/h
